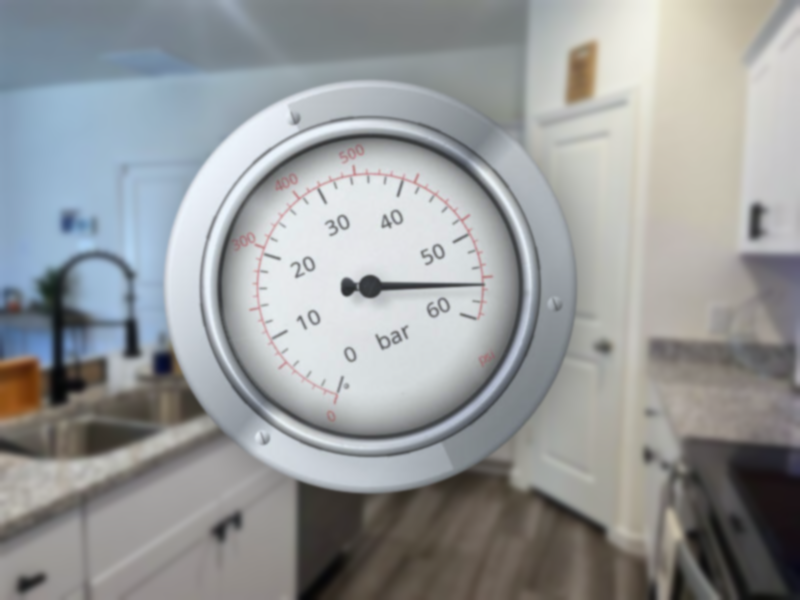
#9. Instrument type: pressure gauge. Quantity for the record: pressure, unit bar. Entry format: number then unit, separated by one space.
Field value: 56 bar
